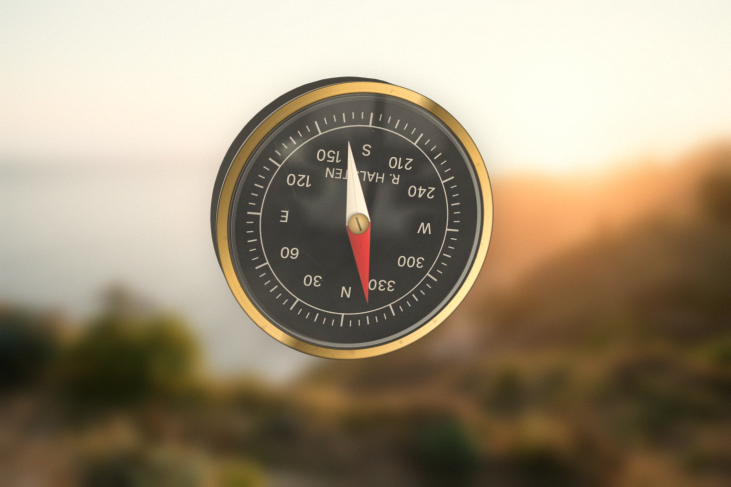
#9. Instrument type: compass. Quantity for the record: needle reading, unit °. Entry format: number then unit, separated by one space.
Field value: 345 °
